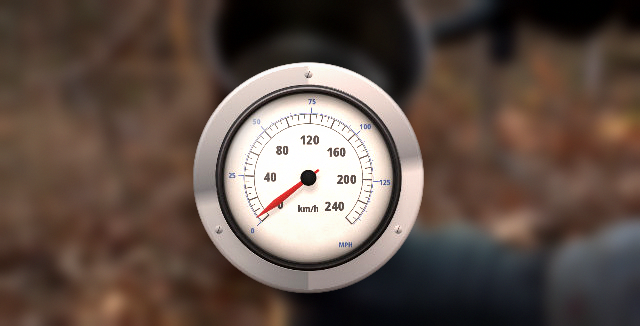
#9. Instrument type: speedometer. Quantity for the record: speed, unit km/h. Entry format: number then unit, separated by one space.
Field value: 5 km/h
